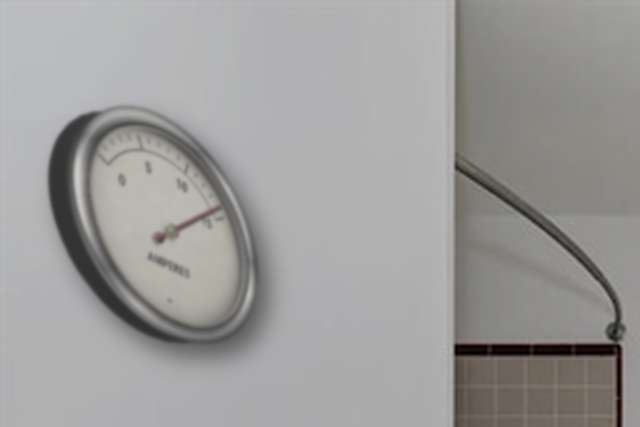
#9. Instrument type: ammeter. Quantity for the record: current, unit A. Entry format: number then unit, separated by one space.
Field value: 14 A
